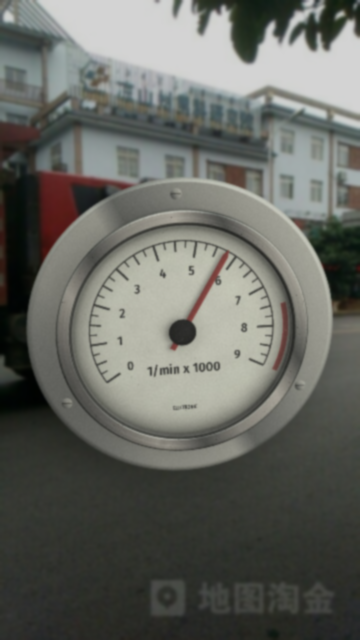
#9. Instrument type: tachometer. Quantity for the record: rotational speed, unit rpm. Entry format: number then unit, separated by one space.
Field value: 5750 rpm
